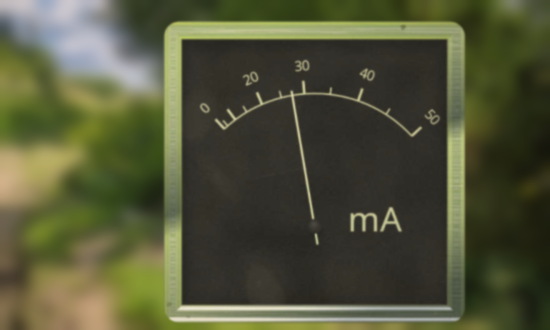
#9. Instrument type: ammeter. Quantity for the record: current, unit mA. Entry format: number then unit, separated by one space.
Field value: 27.5 mA
